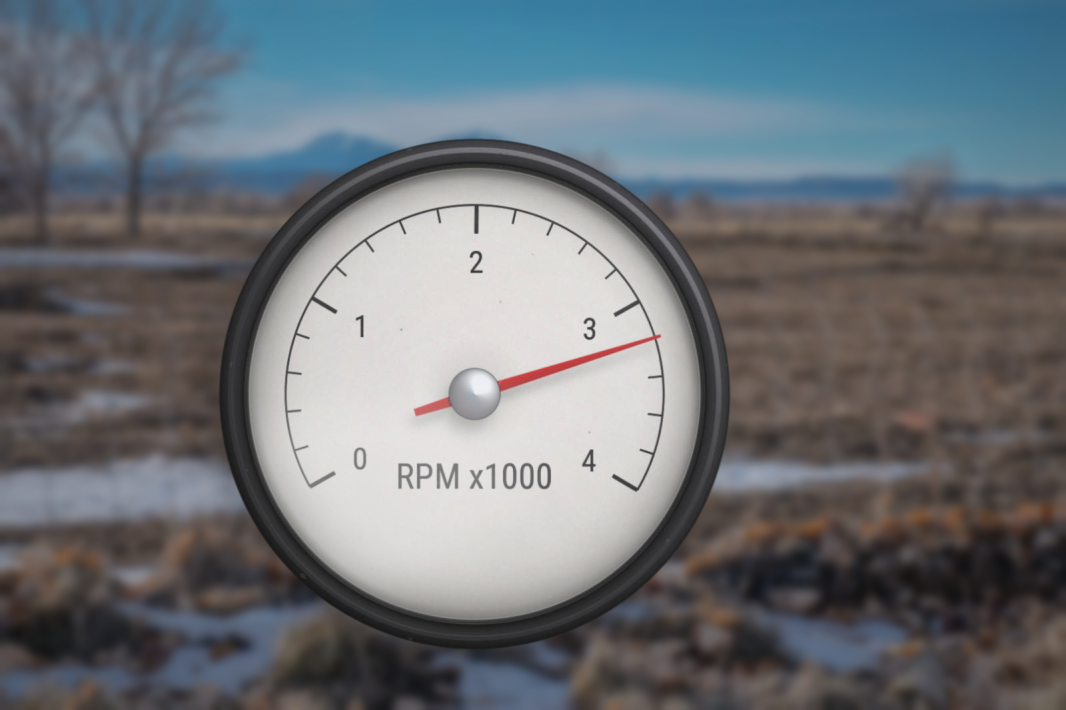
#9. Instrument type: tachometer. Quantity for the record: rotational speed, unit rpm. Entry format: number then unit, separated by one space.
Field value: 3200 rpm
